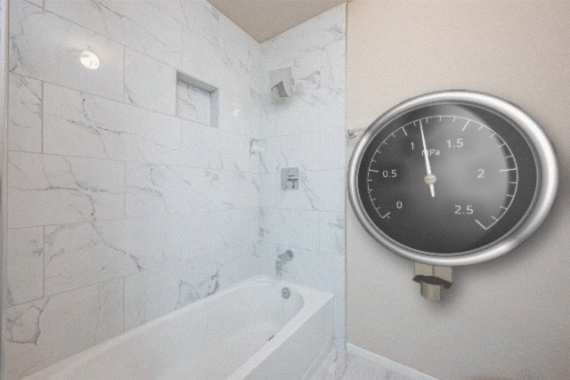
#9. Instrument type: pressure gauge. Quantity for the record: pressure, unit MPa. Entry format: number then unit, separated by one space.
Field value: 1.15 MPa
